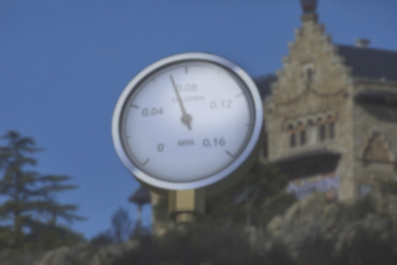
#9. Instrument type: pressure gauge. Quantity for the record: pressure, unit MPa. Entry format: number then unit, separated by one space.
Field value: 0.07 MPa
